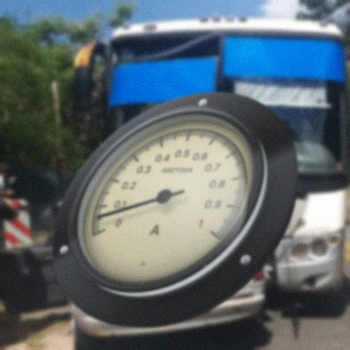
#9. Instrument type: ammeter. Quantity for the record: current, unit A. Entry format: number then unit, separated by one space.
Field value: 0.05 A
